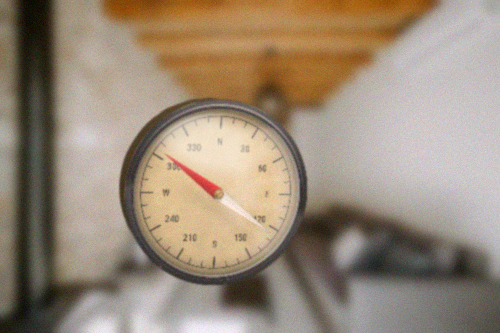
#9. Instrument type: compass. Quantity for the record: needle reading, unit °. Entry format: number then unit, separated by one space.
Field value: 305 °
